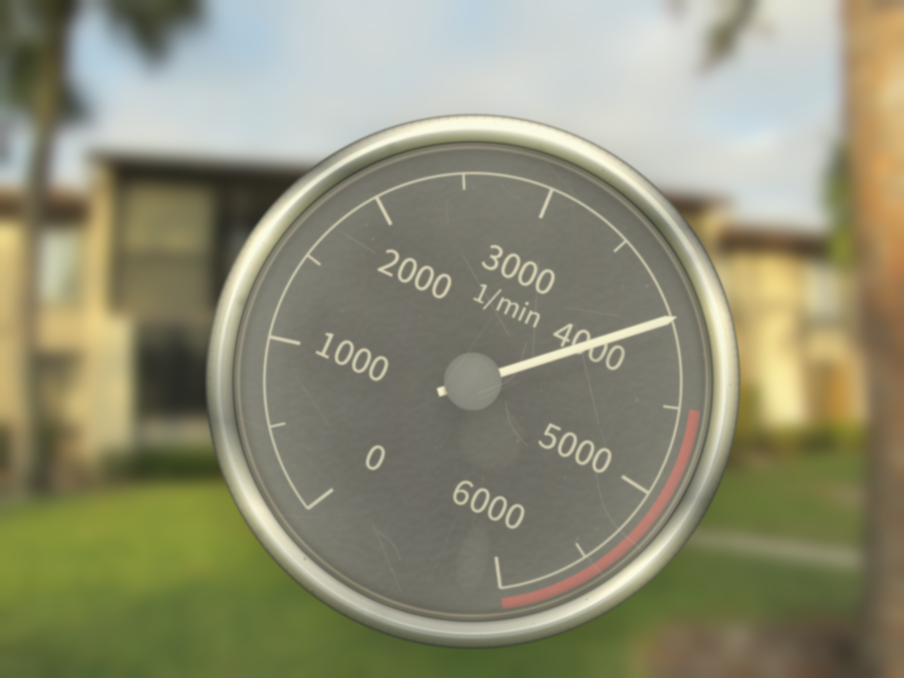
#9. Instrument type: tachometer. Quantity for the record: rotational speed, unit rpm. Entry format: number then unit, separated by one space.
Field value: 4000 rpm
